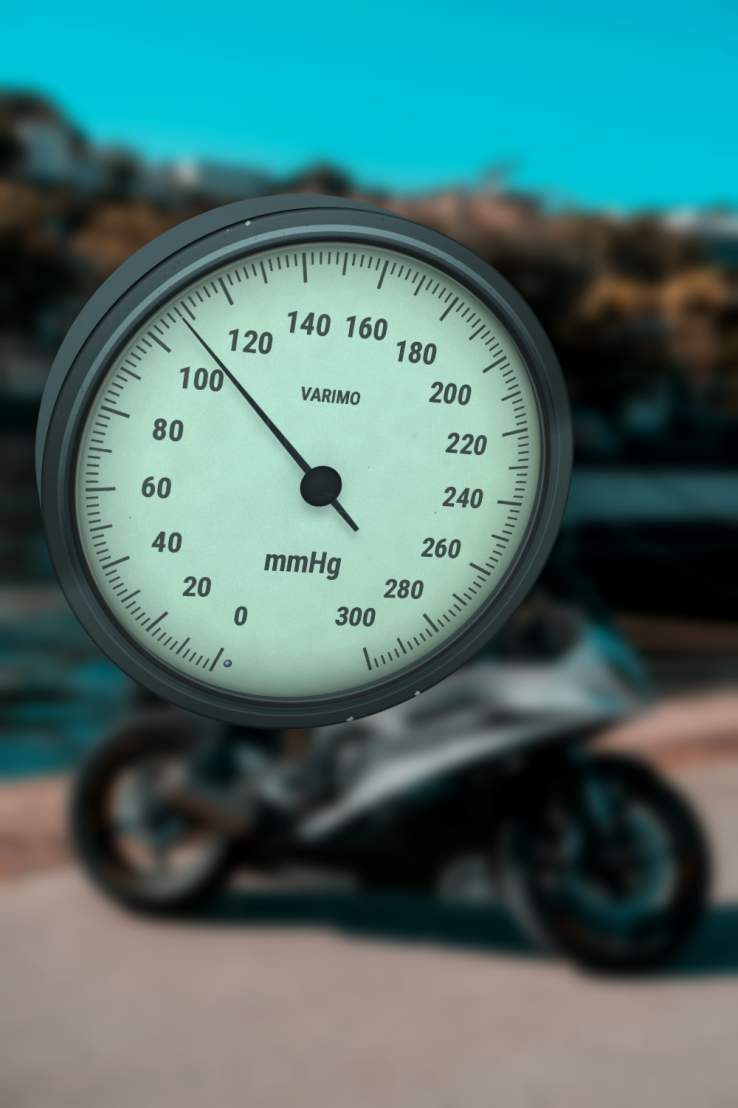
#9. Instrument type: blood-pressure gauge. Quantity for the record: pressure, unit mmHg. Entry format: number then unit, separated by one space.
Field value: 108 mmHg
